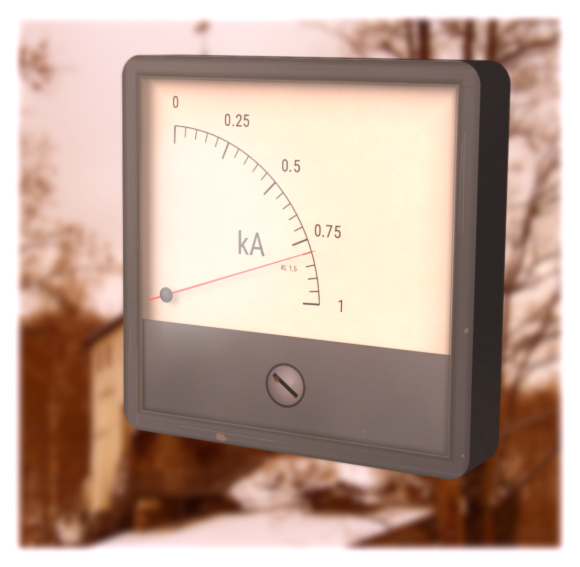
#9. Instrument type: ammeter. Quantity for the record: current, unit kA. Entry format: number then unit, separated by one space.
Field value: 0.8 kA
